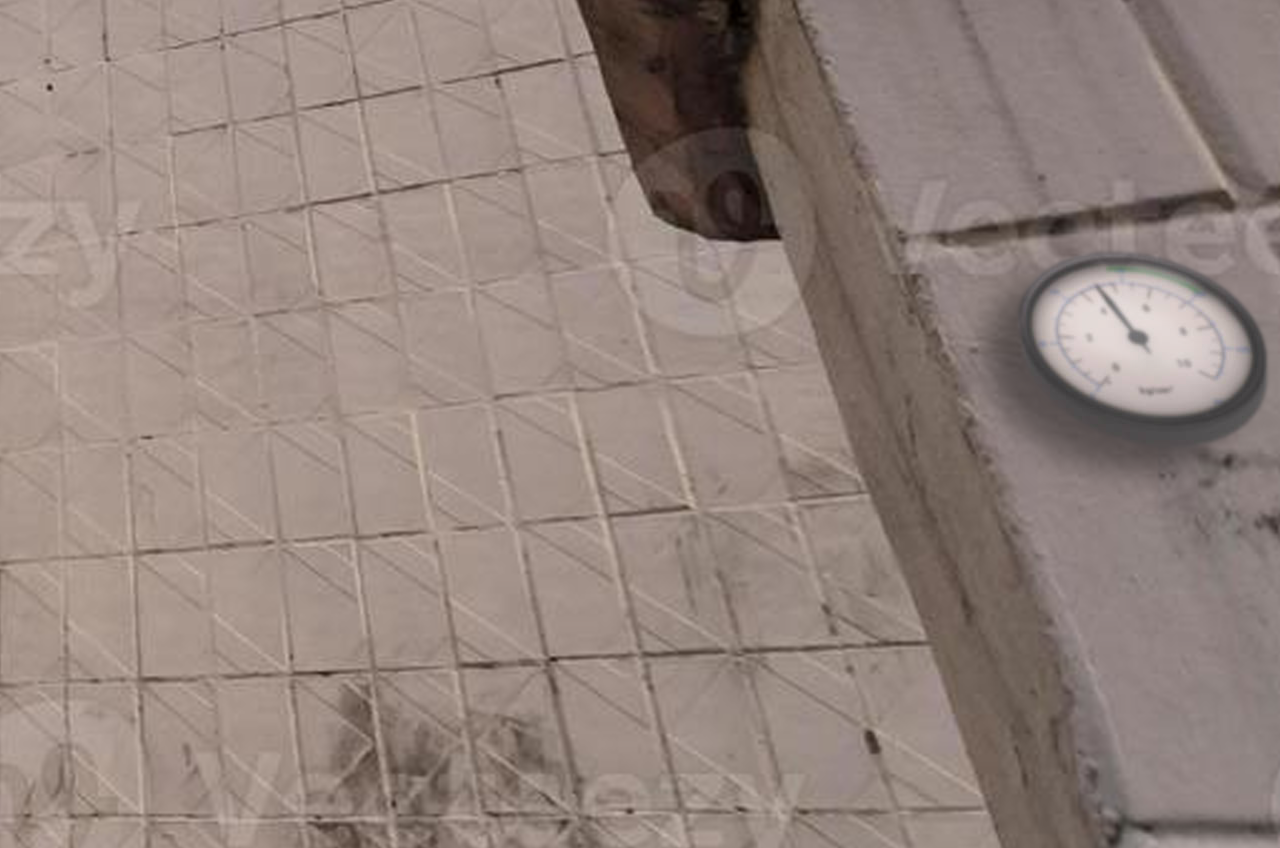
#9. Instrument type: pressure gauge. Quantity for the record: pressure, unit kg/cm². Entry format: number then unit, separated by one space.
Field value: 4.5 kg/cm²
